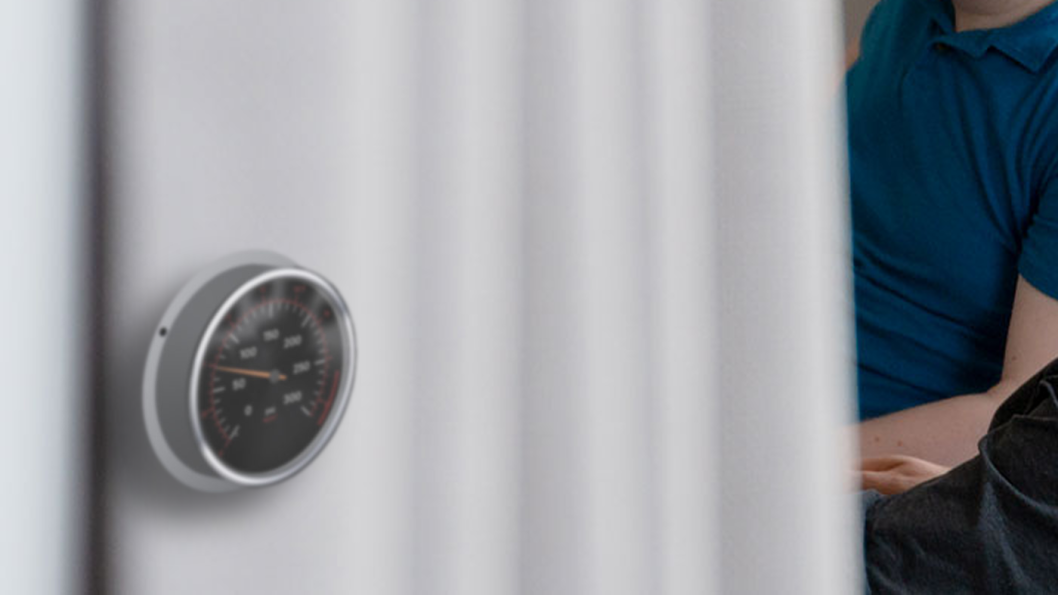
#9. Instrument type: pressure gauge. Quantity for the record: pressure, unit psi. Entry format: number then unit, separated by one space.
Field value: 70 psi
